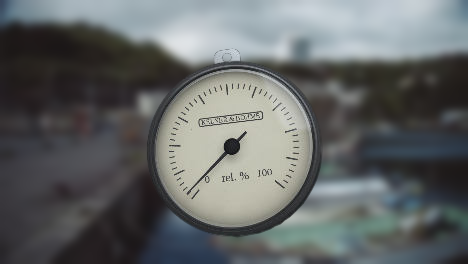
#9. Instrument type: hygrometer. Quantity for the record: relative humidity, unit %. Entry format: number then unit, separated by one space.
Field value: 2 %
